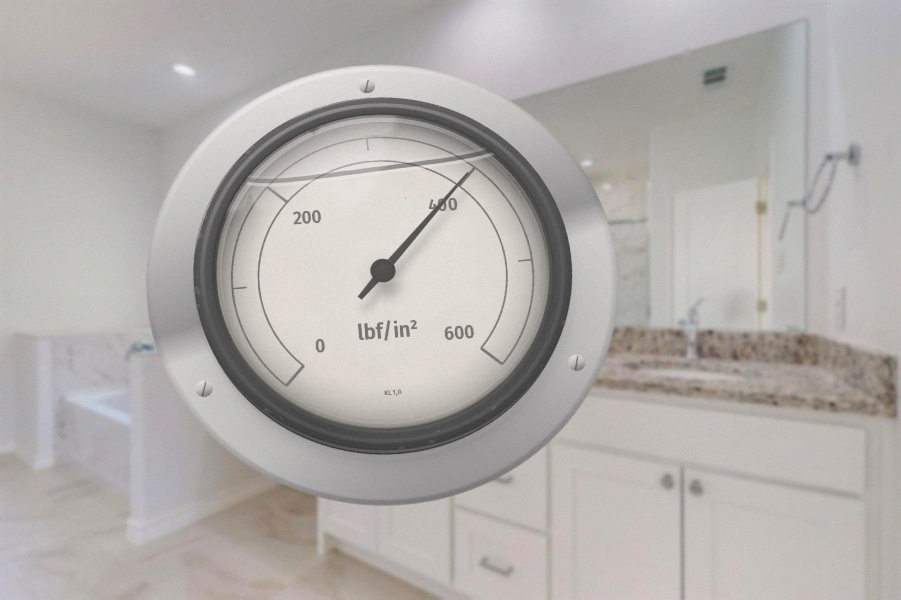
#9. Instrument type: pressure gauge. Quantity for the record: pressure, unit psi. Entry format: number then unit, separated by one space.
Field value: 400 psi
